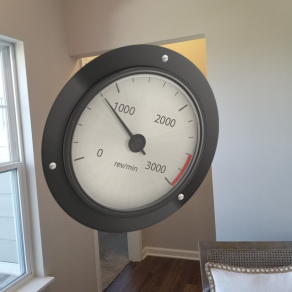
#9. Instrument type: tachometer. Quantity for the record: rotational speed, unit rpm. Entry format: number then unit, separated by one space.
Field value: 800 rpm
